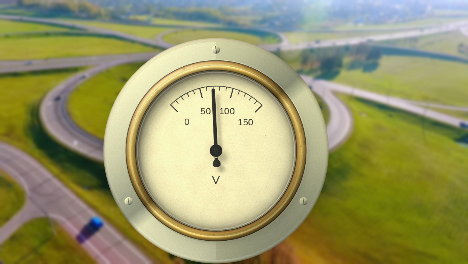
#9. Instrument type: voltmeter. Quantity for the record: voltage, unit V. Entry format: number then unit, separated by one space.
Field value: 70 V
